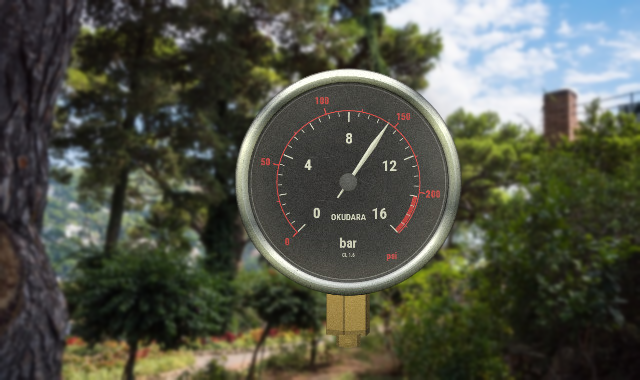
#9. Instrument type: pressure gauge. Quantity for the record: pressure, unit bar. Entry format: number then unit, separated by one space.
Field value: 10 bar
